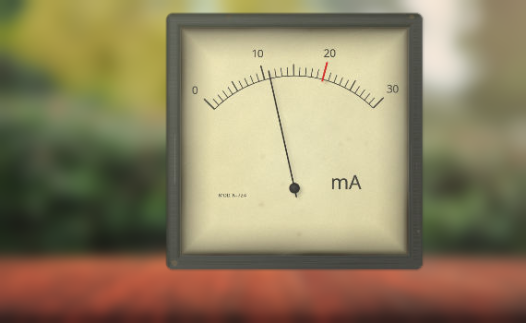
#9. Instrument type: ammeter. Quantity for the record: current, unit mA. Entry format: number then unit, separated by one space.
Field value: 11 mA
